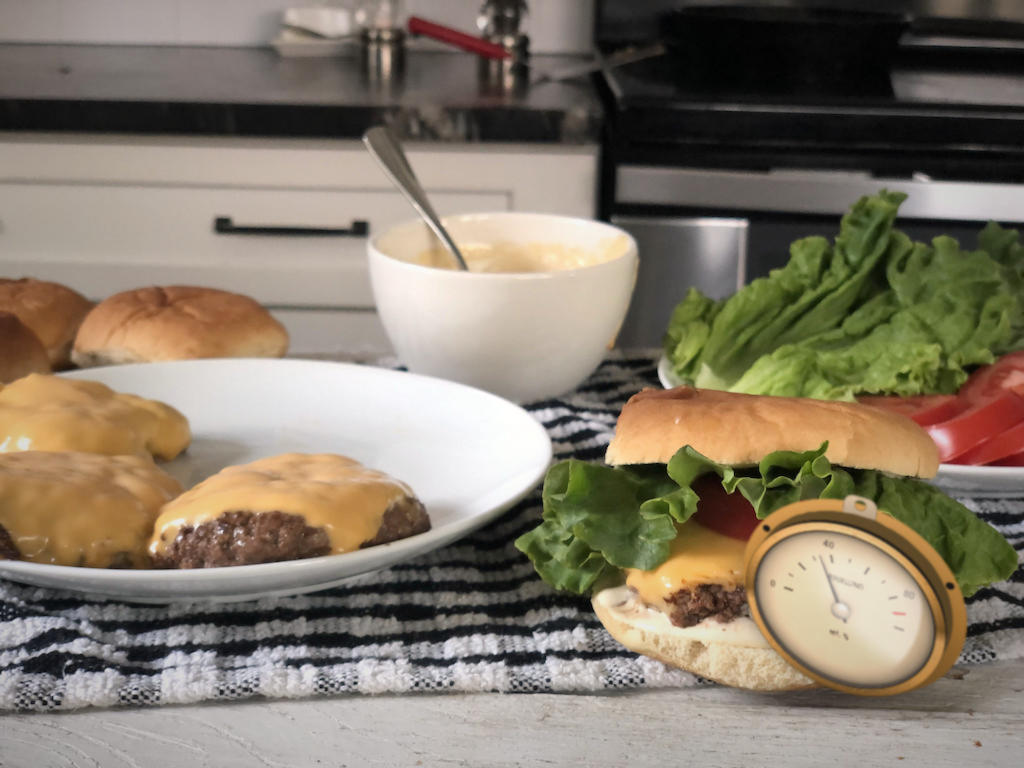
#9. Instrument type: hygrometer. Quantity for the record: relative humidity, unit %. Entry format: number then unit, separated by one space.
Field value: 35 %
